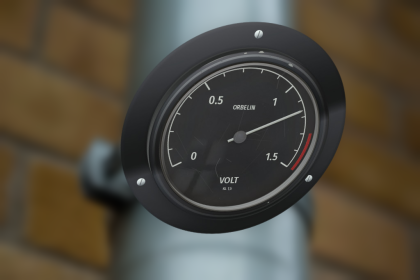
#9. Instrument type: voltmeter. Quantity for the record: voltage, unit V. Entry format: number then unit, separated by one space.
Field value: 1.15 V
